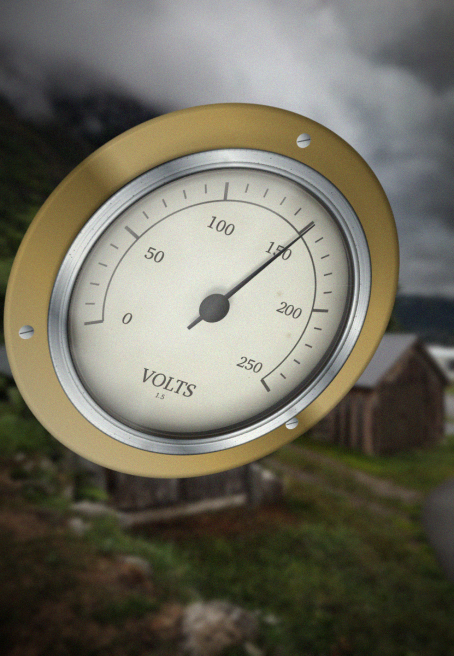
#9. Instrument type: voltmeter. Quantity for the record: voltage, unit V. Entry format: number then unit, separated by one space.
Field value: 150 V
